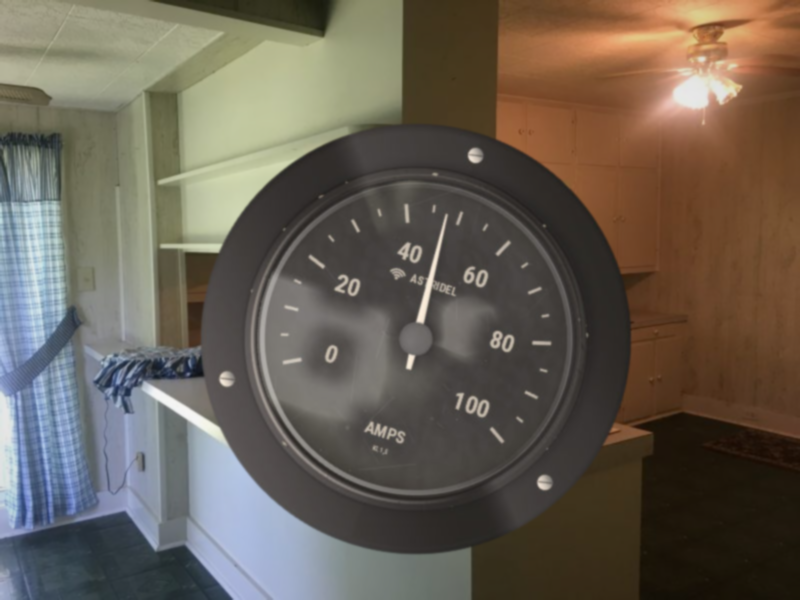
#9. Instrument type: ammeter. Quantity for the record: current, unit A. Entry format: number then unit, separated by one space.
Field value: 47.5 A
